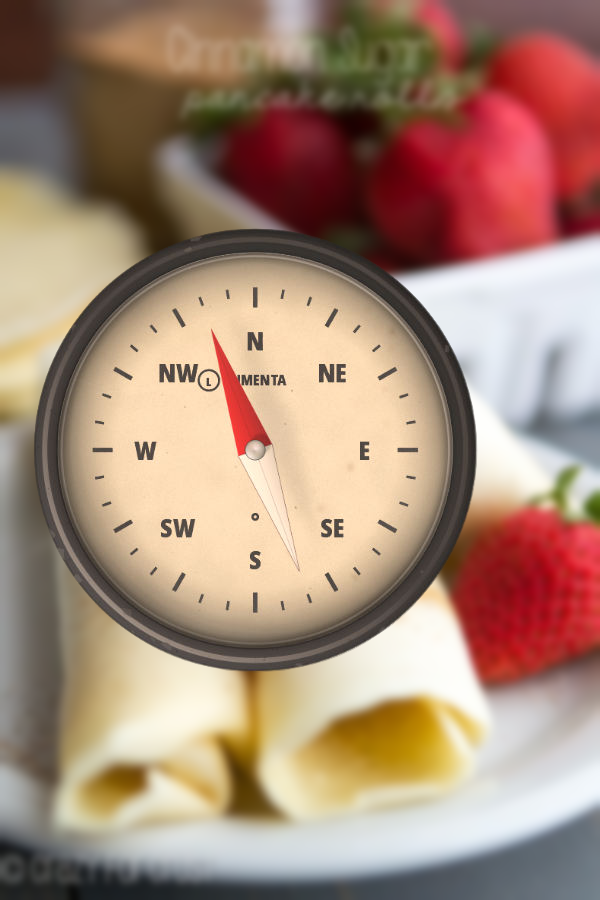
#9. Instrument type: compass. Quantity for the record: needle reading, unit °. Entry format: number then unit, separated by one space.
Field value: 340 °
